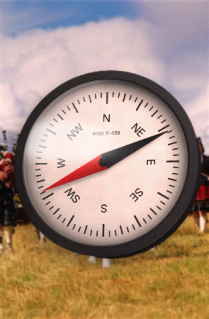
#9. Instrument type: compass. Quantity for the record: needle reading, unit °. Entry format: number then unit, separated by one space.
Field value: 245 °
